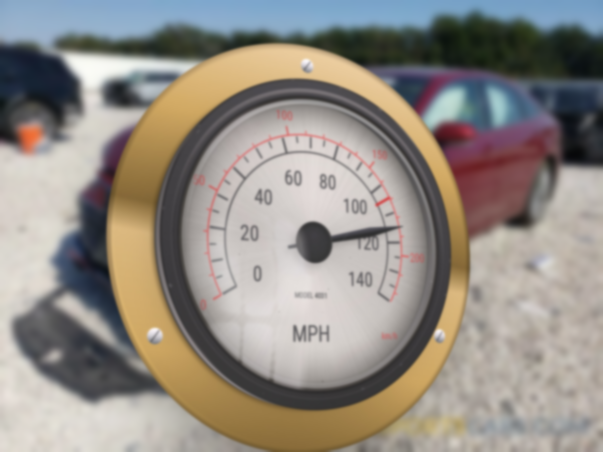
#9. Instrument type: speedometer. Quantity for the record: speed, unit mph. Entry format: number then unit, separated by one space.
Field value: 115 mph
